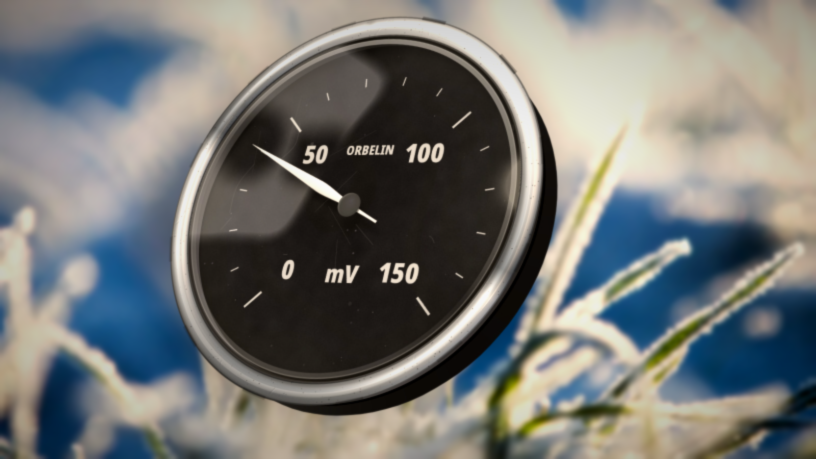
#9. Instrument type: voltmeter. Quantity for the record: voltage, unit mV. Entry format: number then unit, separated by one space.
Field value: 40 mV
